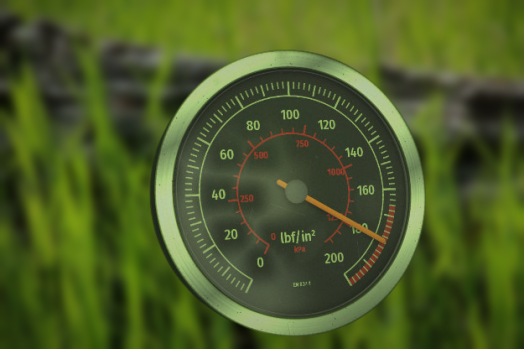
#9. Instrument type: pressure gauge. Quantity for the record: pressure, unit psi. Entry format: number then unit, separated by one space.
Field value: 180 psi
